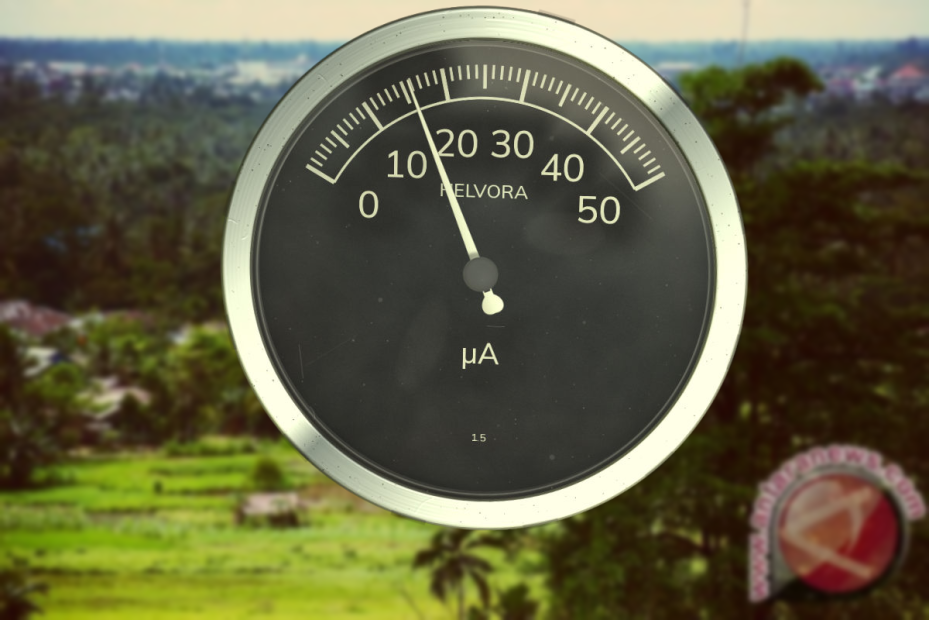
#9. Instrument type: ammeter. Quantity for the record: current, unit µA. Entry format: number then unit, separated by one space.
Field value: 16 µA
